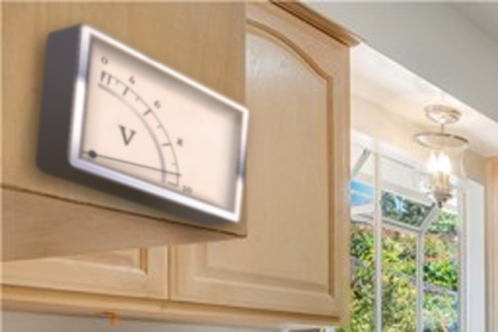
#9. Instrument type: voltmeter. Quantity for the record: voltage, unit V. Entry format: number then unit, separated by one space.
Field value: 9.5 V
